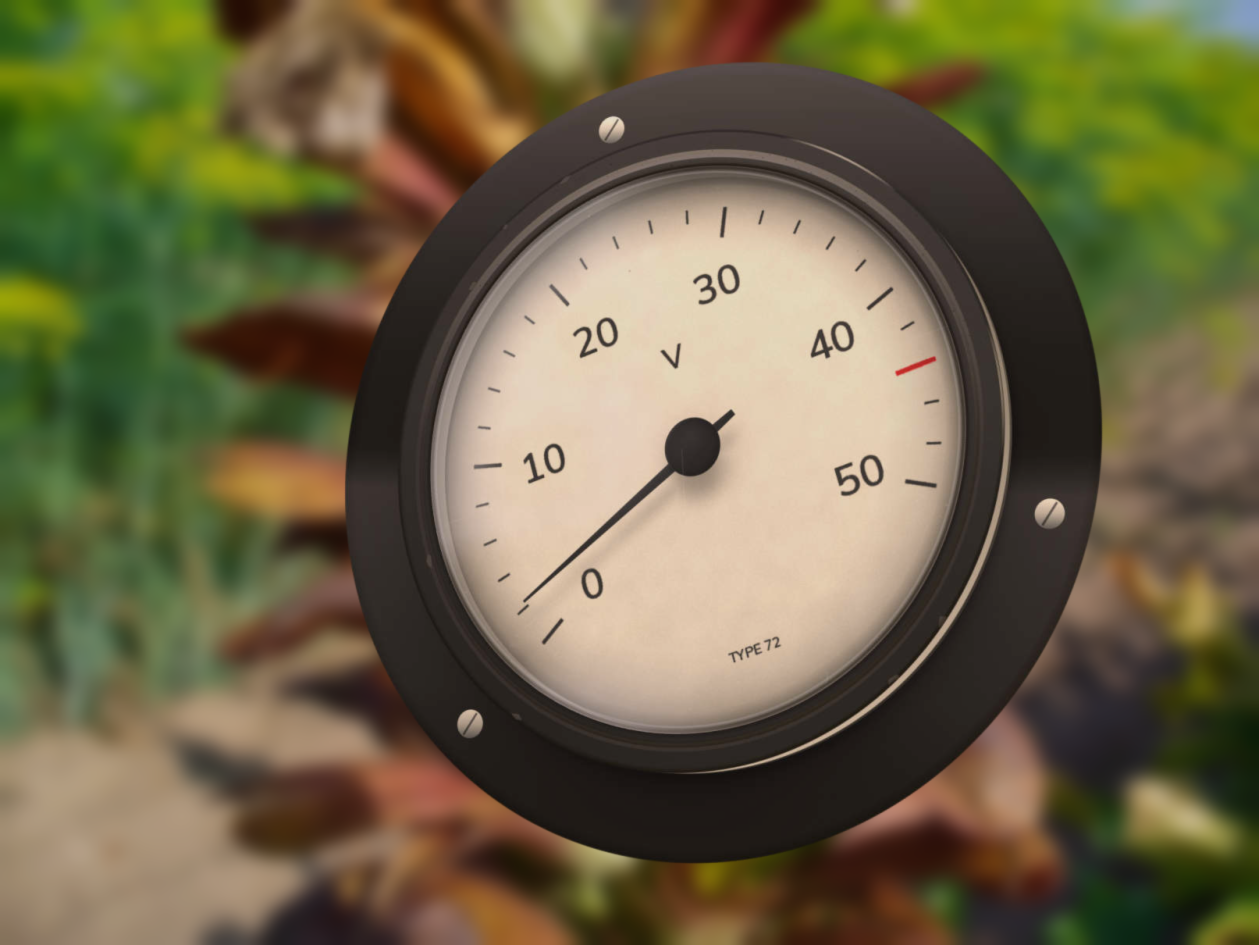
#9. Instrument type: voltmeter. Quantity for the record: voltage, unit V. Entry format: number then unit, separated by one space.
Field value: 2 V
